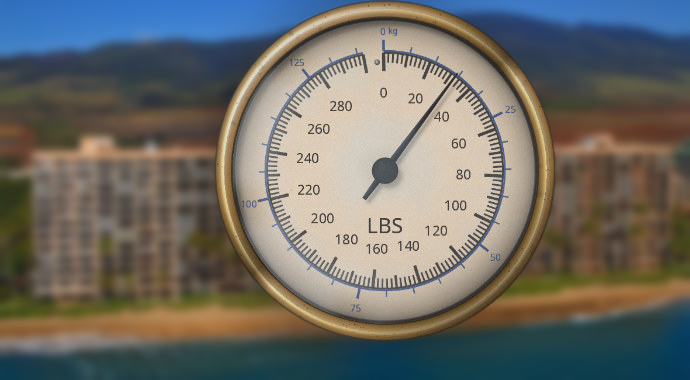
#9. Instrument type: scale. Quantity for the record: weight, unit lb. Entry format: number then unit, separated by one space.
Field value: 32 lb
